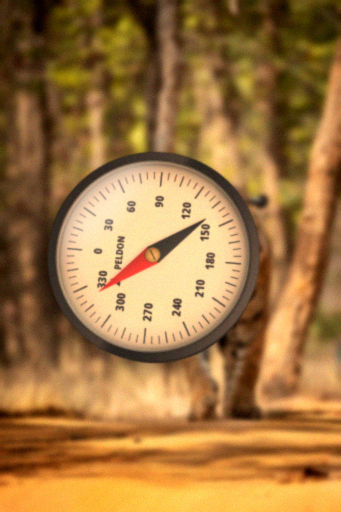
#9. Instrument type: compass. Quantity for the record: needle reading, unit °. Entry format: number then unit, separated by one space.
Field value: 320 °
